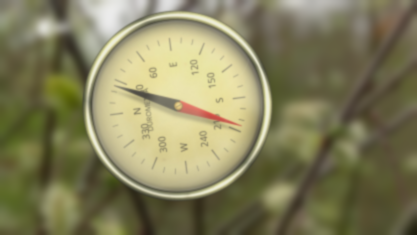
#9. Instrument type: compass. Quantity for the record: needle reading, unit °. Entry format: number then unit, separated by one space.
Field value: 205 °
